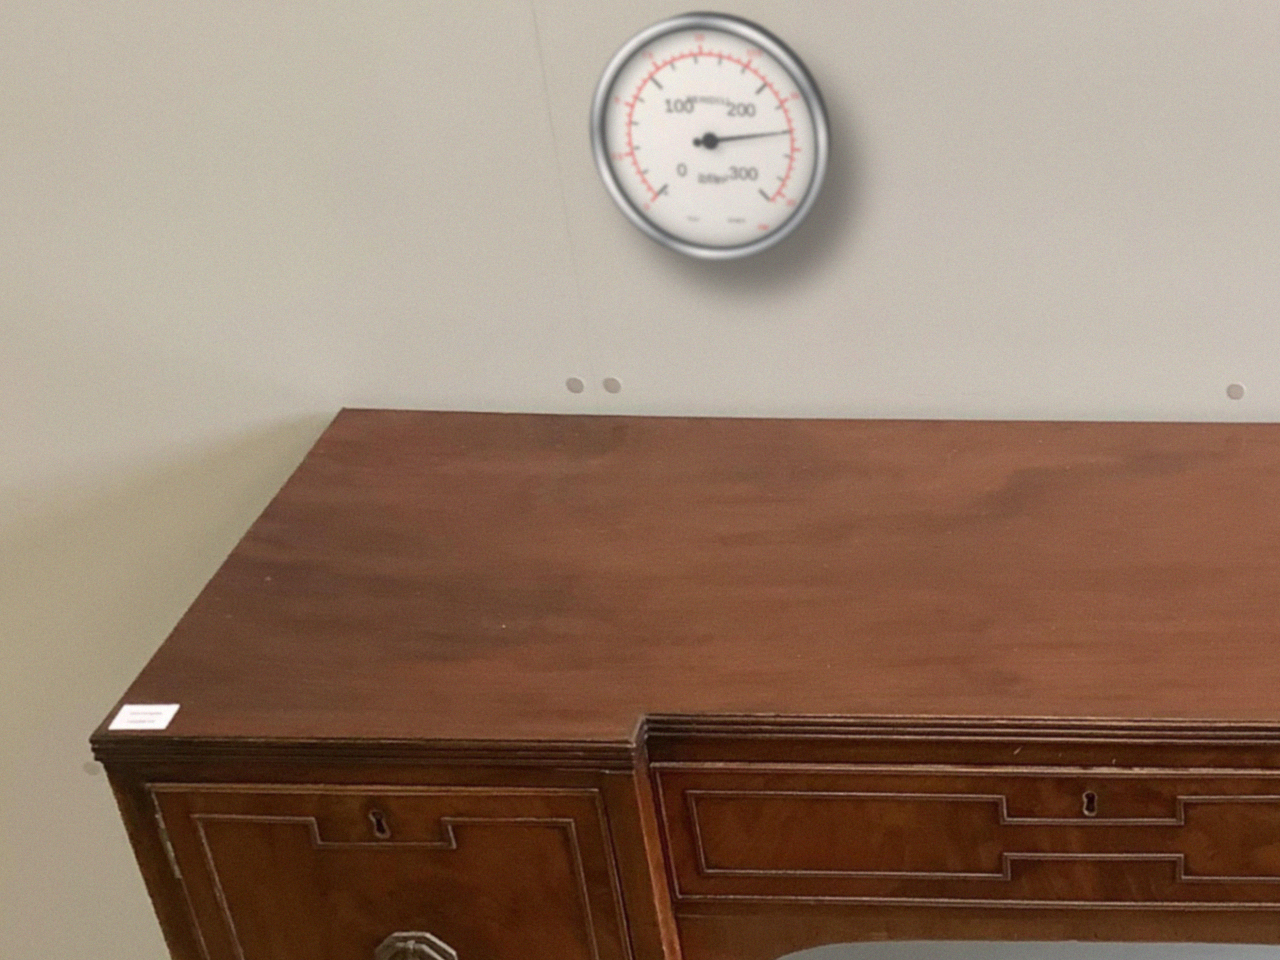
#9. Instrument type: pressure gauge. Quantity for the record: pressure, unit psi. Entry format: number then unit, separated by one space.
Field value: 240 psi
